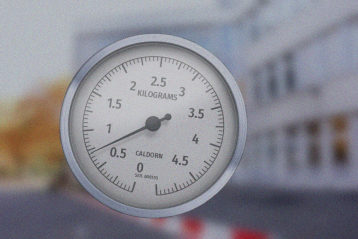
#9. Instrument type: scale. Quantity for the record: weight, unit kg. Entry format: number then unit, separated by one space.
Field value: 0.7 kg
